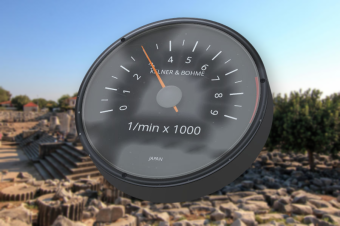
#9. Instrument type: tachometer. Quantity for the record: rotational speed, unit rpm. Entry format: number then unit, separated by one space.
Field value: 3000 rpm
